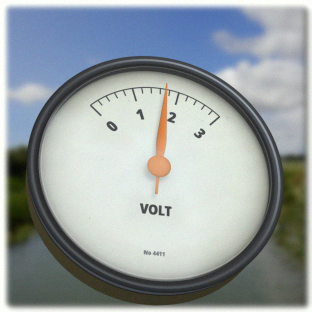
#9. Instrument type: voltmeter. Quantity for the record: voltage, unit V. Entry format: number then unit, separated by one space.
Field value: 1.7 V
